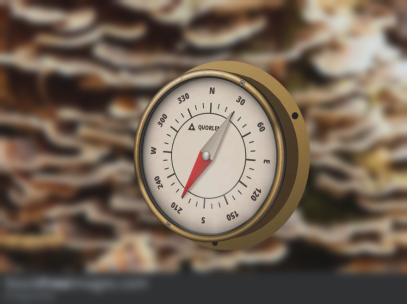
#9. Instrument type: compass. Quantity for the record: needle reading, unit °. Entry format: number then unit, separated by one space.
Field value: 210 °
